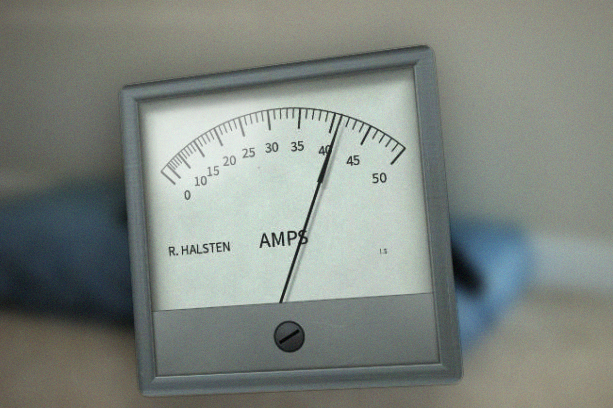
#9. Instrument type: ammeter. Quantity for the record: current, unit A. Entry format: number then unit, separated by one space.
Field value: 41 A
